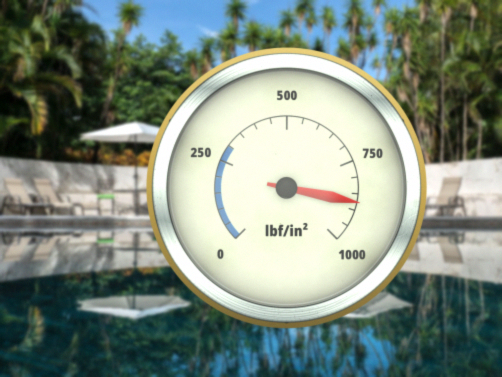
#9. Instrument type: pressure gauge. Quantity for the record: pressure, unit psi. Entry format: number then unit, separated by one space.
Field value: 875 psi
